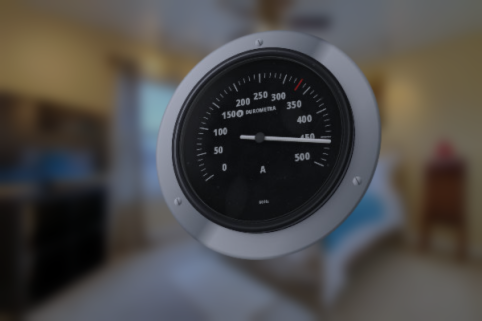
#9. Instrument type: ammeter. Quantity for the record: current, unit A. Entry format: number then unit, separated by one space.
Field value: 460 A
